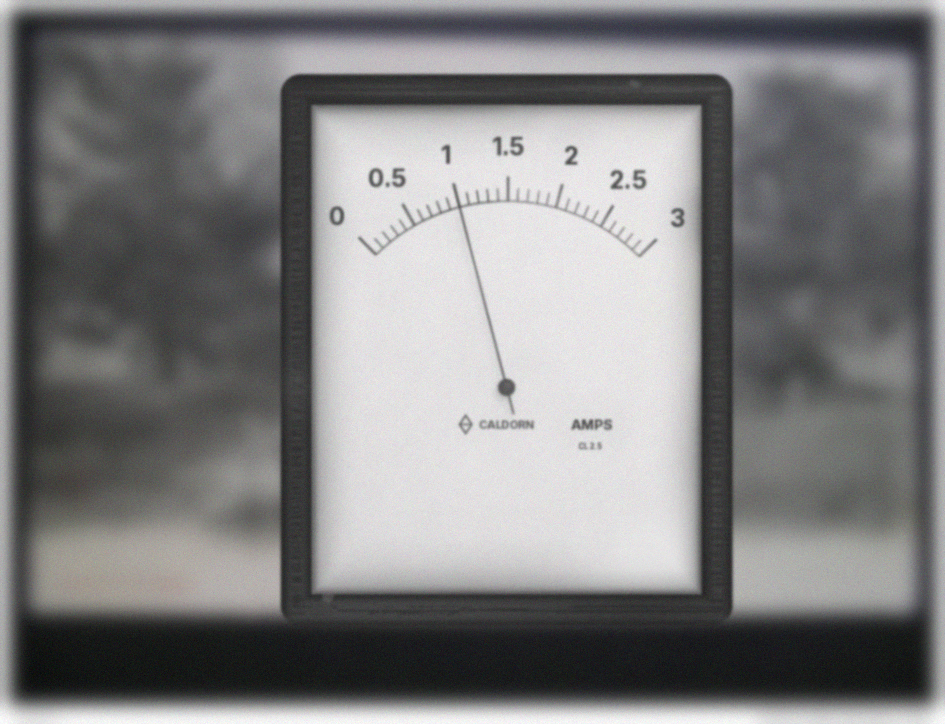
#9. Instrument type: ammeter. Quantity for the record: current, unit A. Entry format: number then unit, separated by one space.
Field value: 1 A
